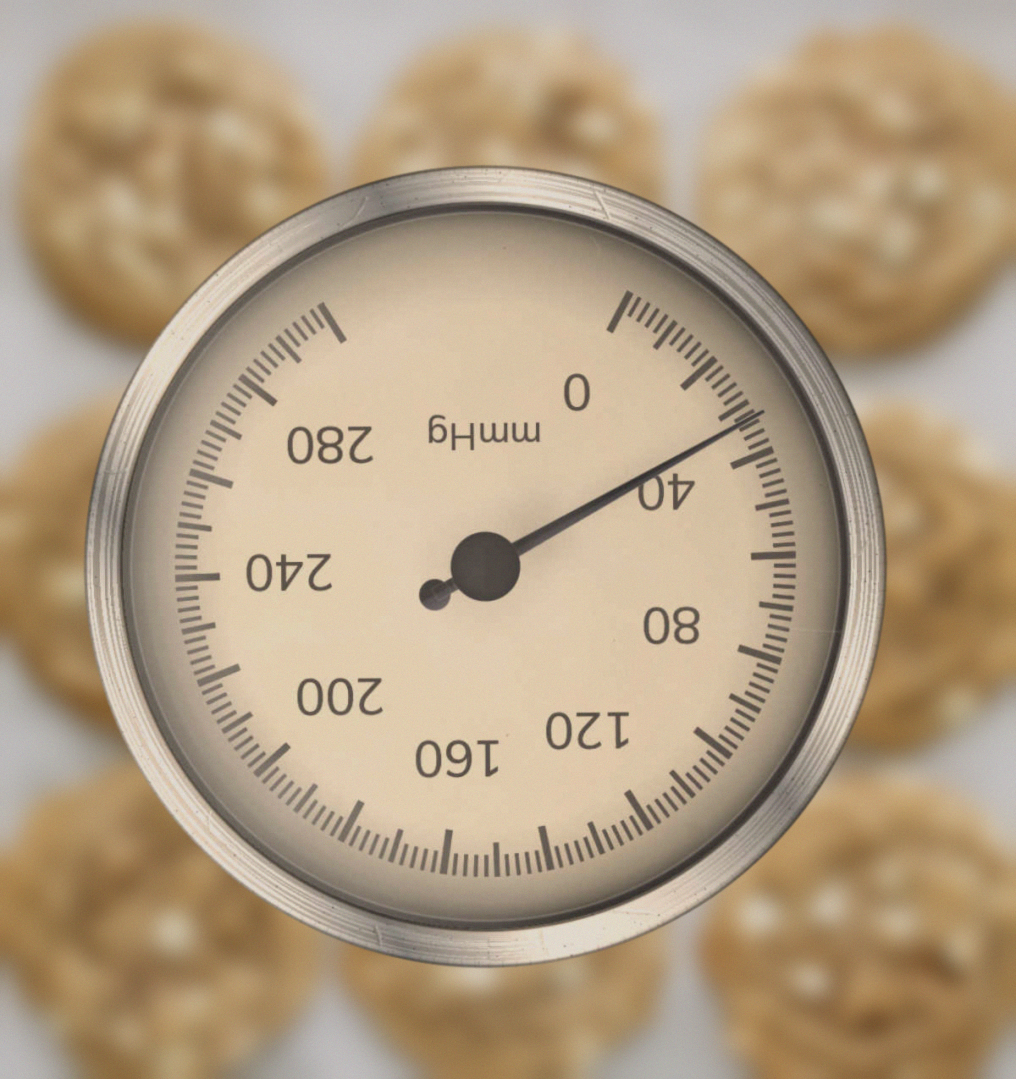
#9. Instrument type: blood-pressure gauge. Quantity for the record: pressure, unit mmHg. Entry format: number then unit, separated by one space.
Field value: 33 mmHg
